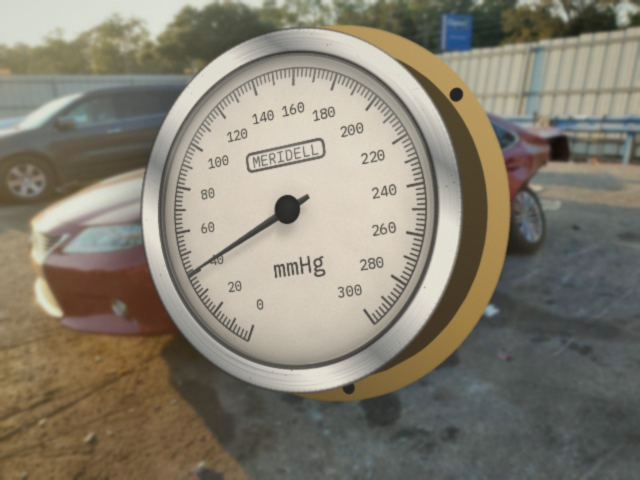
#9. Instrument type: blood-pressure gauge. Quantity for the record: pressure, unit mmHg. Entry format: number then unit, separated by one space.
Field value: 40 mmHg
